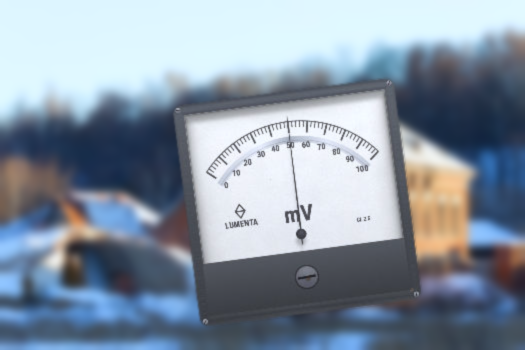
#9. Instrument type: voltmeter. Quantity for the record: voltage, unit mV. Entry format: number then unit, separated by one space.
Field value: 50 mV
